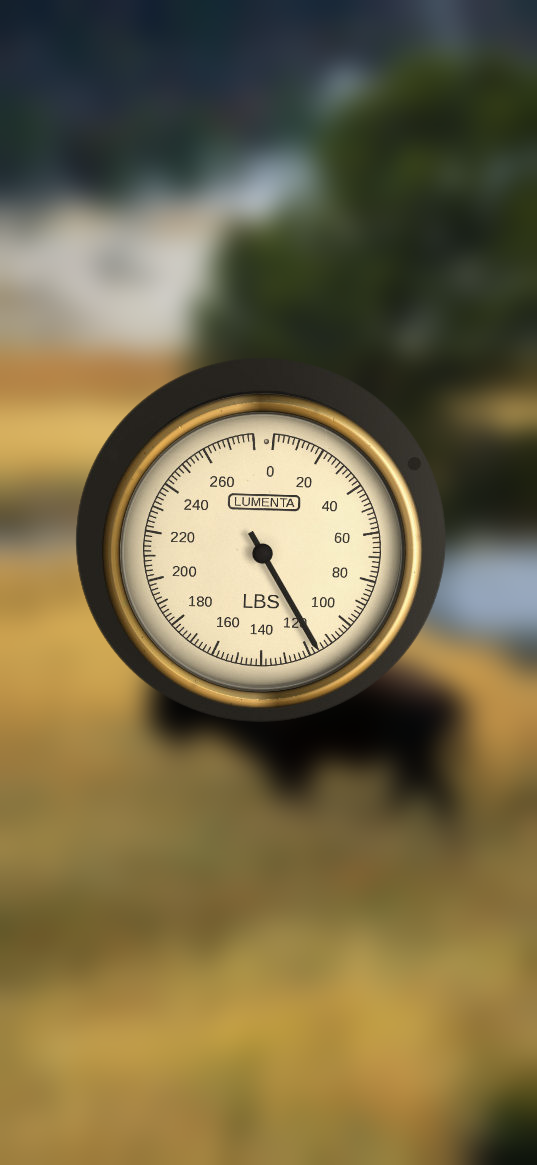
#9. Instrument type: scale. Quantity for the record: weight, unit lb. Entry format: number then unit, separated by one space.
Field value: 116 lb
